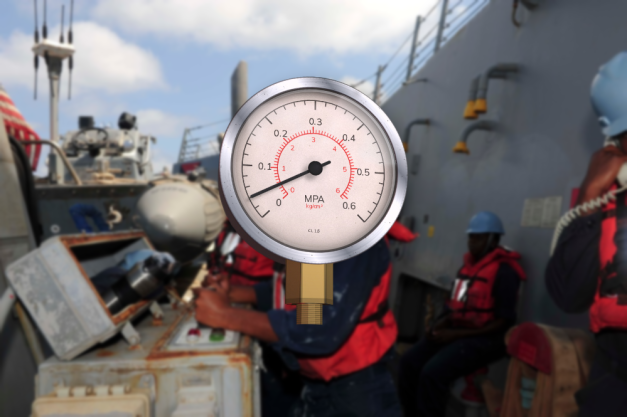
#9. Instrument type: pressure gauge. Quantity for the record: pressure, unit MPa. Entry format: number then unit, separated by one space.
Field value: 0.04 MPa
